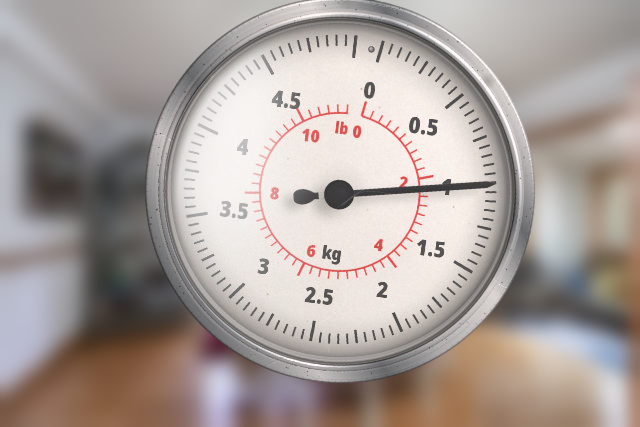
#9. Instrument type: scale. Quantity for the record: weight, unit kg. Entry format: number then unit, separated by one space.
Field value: 1 kg
